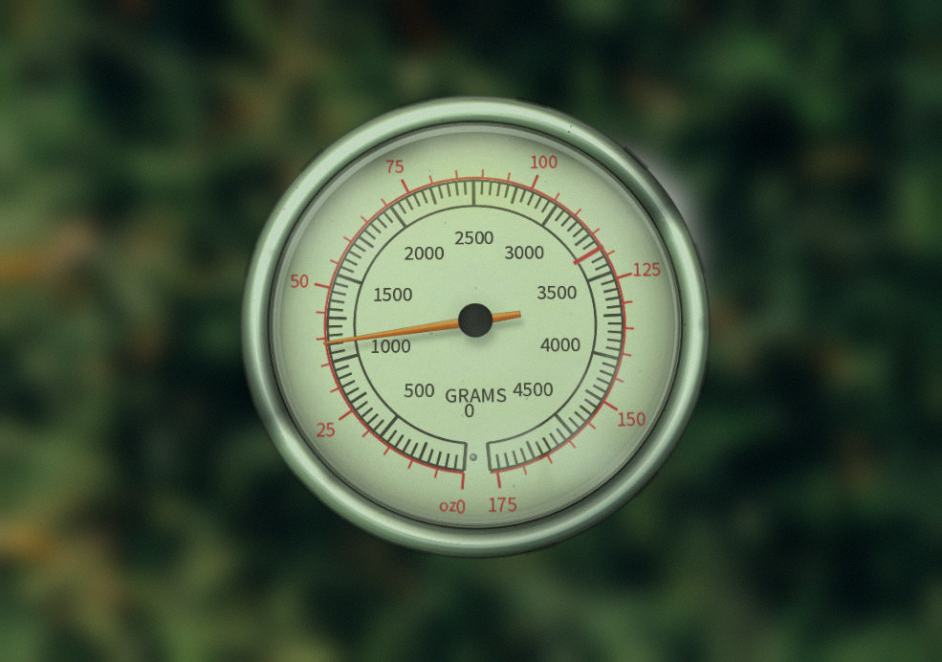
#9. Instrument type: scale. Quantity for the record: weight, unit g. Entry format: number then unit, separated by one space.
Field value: 1100 g
